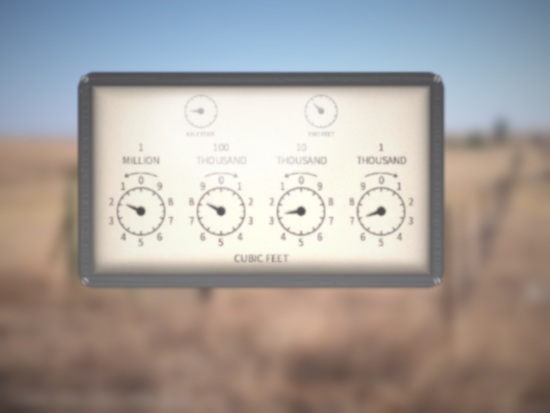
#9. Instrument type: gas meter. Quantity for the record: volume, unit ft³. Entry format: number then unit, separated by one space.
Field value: 182700 ft³
